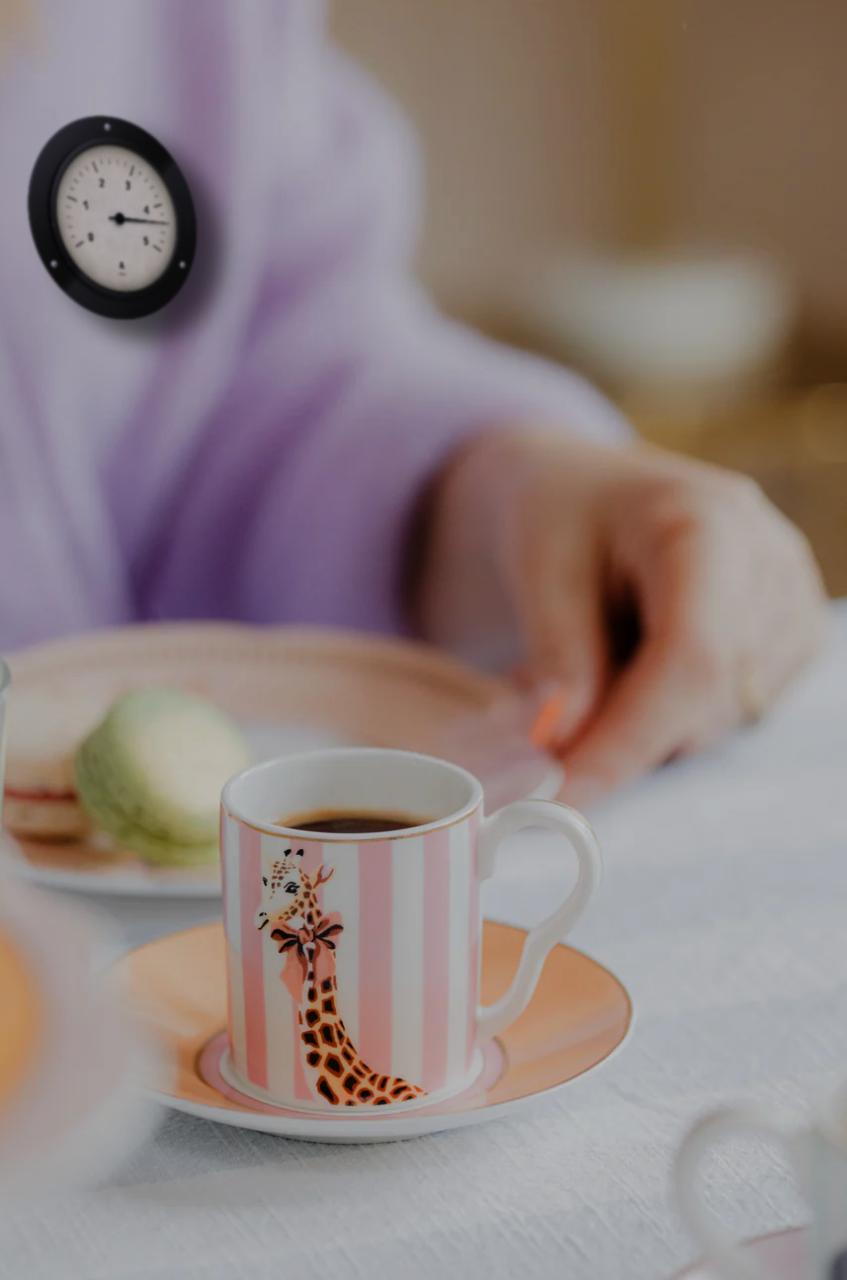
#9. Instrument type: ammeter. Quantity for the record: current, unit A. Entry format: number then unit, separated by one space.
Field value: 4.4 A
